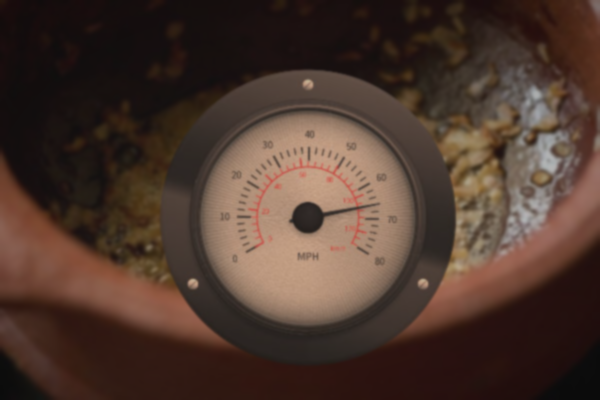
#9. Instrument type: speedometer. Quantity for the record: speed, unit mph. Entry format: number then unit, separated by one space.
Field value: 66 mph
